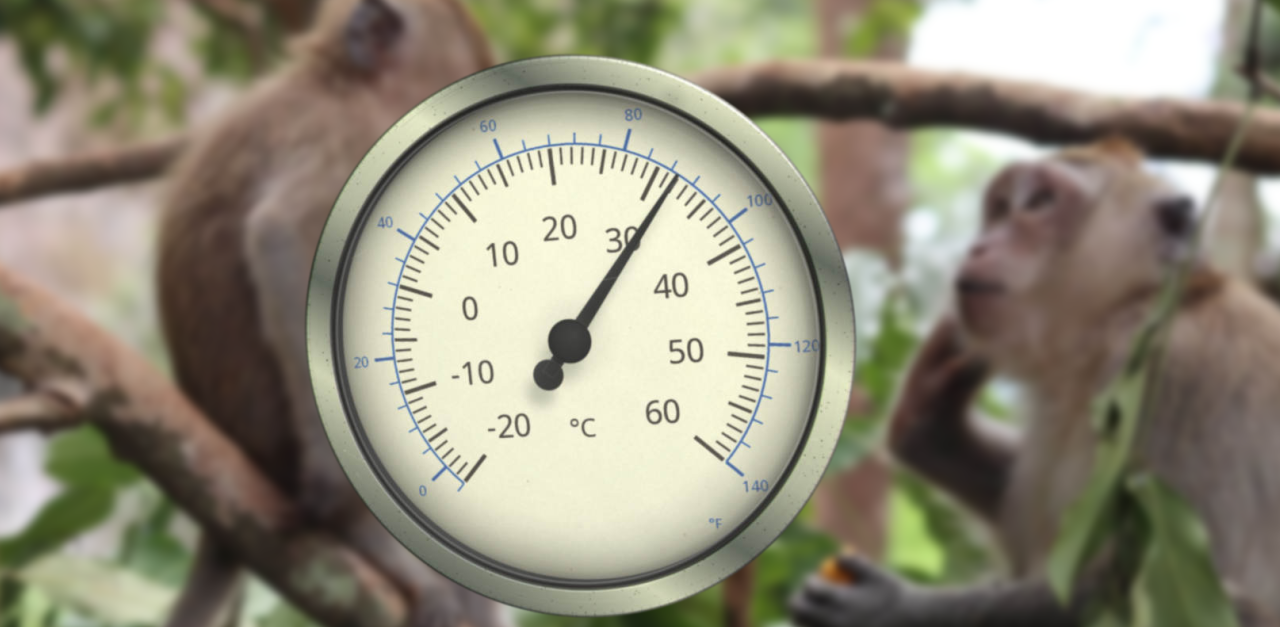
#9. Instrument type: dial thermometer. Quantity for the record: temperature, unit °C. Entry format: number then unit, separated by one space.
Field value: 32 °C
